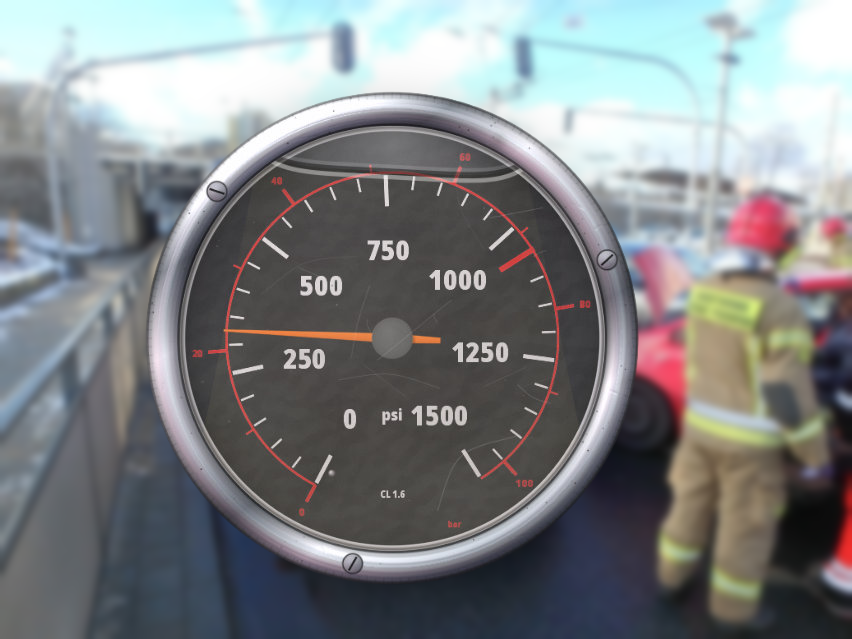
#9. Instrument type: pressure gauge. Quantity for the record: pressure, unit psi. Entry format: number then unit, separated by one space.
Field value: 325 psi
